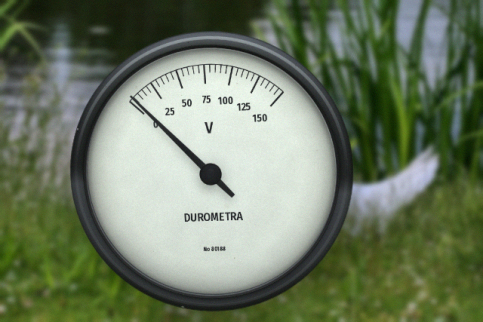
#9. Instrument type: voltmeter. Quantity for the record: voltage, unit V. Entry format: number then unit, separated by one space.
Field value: 5 V
